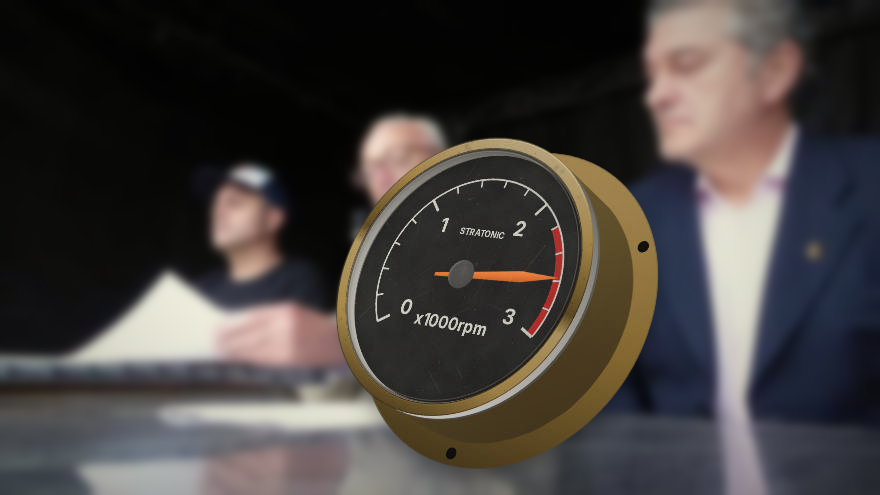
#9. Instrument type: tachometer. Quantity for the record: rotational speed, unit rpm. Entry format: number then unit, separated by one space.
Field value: 2600 rpm
